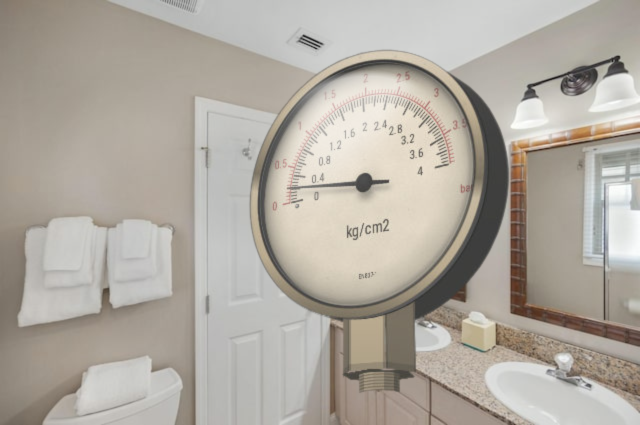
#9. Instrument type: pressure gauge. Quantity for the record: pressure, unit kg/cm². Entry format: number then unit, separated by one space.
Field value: 0.2 kg/cm²
